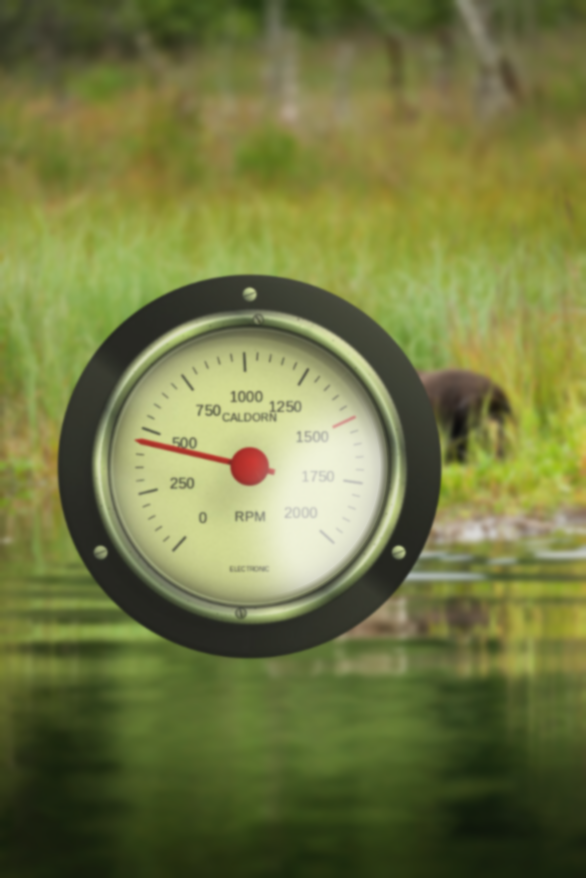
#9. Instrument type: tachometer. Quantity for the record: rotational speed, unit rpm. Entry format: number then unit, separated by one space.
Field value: 450 rpm
